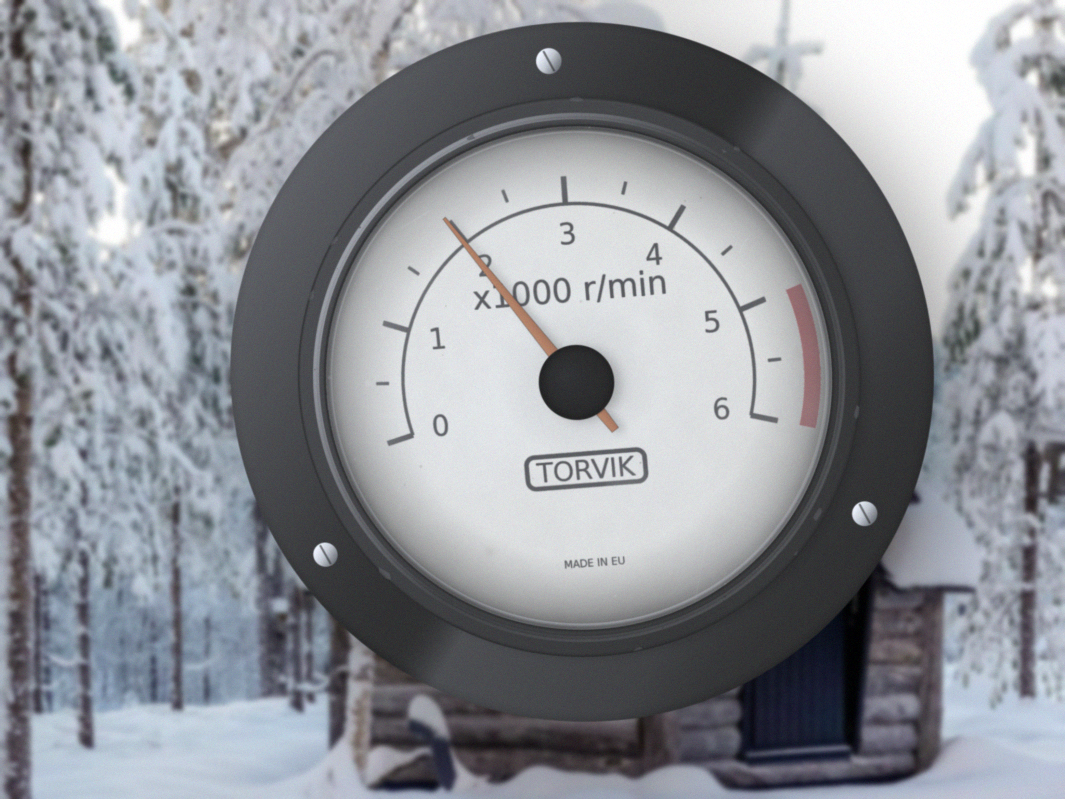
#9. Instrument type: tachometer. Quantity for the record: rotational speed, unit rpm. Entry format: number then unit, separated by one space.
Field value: 2000 rpm
